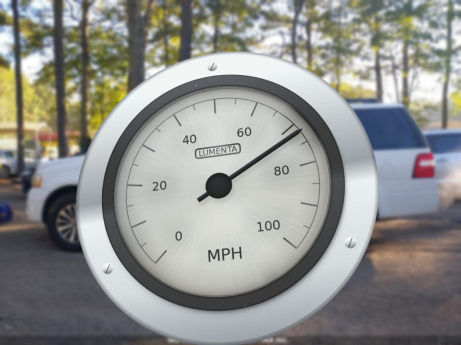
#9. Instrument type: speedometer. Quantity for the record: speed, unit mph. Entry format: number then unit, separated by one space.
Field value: 72.5 mph
